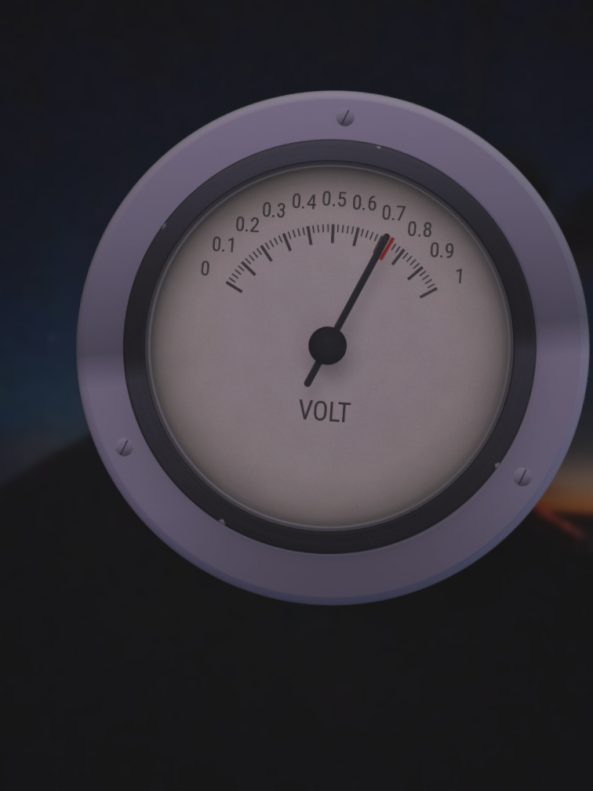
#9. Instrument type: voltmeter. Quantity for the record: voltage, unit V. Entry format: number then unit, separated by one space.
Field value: 0.72 V
